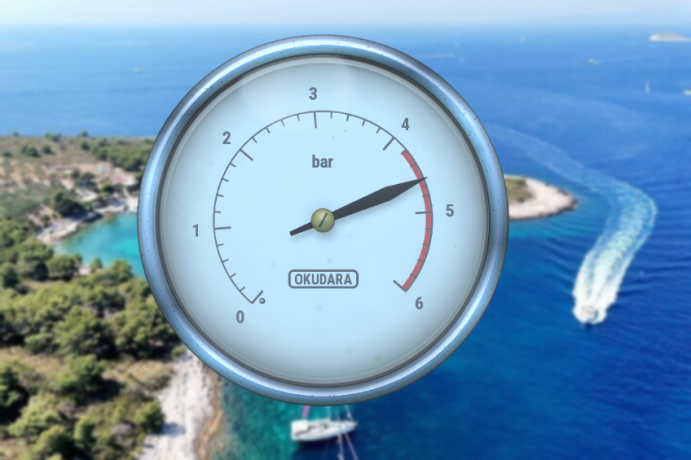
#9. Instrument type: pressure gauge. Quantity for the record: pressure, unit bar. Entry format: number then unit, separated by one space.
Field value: 4.6 bar
